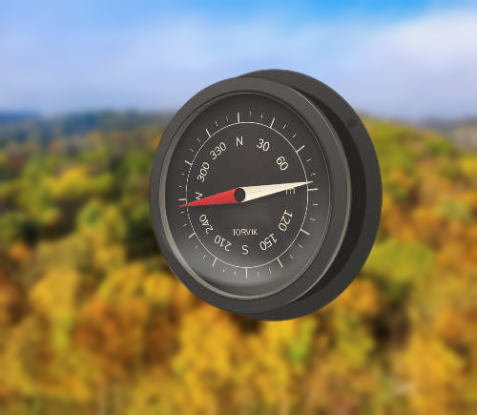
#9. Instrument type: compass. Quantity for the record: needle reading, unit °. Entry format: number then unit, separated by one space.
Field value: 265 °
